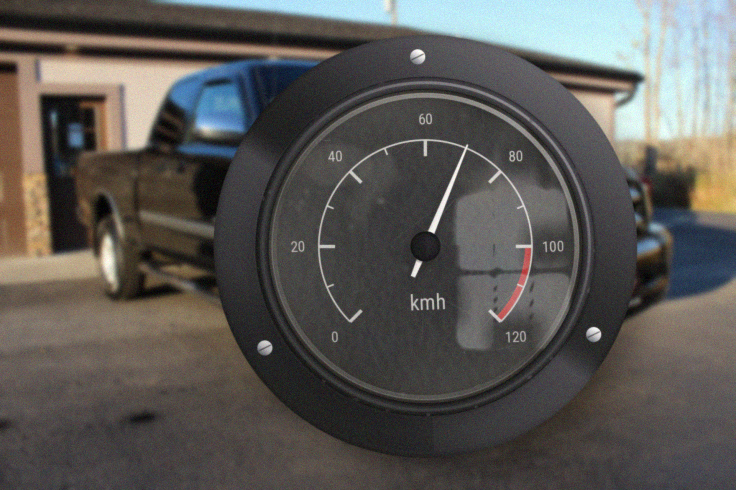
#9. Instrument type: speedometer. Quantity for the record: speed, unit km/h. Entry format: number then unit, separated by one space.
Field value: 70 km/h
